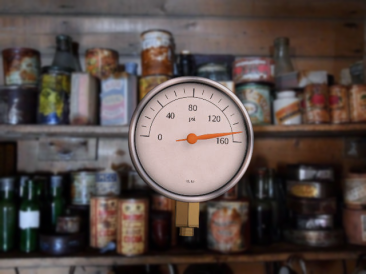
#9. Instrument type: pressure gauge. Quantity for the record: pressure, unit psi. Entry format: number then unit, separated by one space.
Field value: 150 psi
